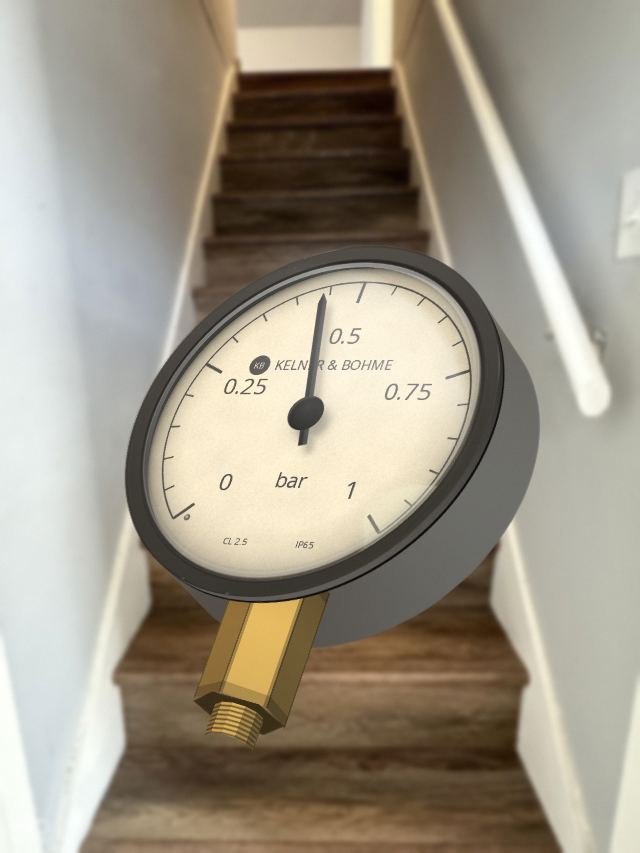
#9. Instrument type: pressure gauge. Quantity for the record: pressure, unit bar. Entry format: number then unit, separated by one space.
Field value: 0.45 bar
